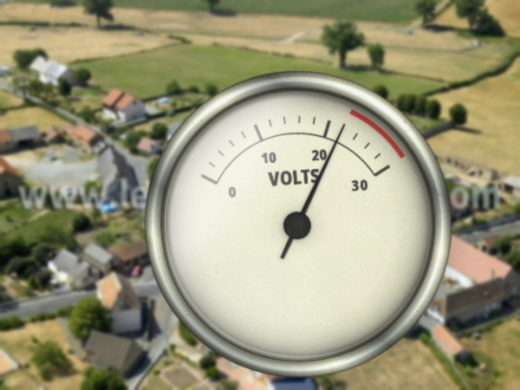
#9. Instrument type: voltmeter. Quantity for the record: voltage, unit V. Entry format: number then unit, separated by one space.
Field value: 22 V
